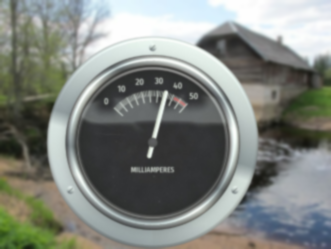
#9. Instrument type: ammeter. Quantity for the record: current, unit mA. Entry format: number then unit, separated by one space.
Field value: 35 mA
